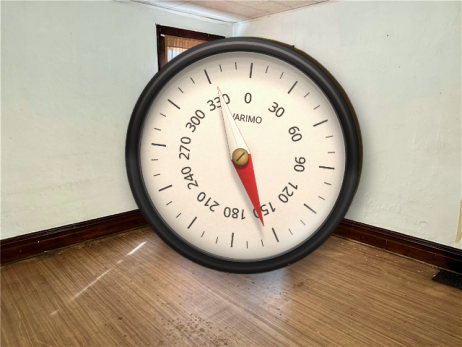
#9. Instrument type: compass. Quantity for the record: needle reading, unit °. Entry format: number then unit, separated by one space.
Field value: 155 °
